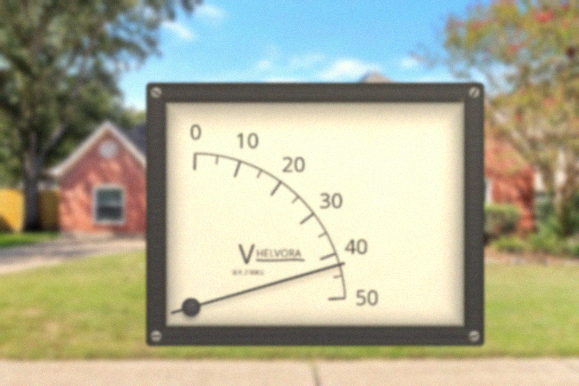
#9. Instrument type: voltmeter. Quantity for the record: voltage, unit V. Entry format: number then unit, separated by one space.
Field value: 42.5 V
